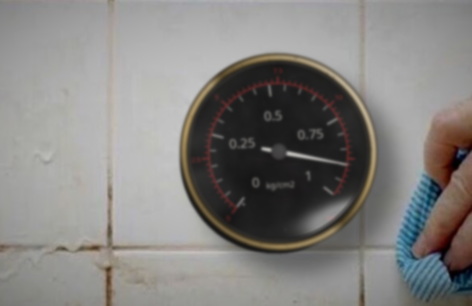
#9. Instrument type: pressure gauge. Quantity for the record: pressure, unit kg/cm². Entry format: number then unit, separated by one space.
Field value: 0.9 kg/cm²
